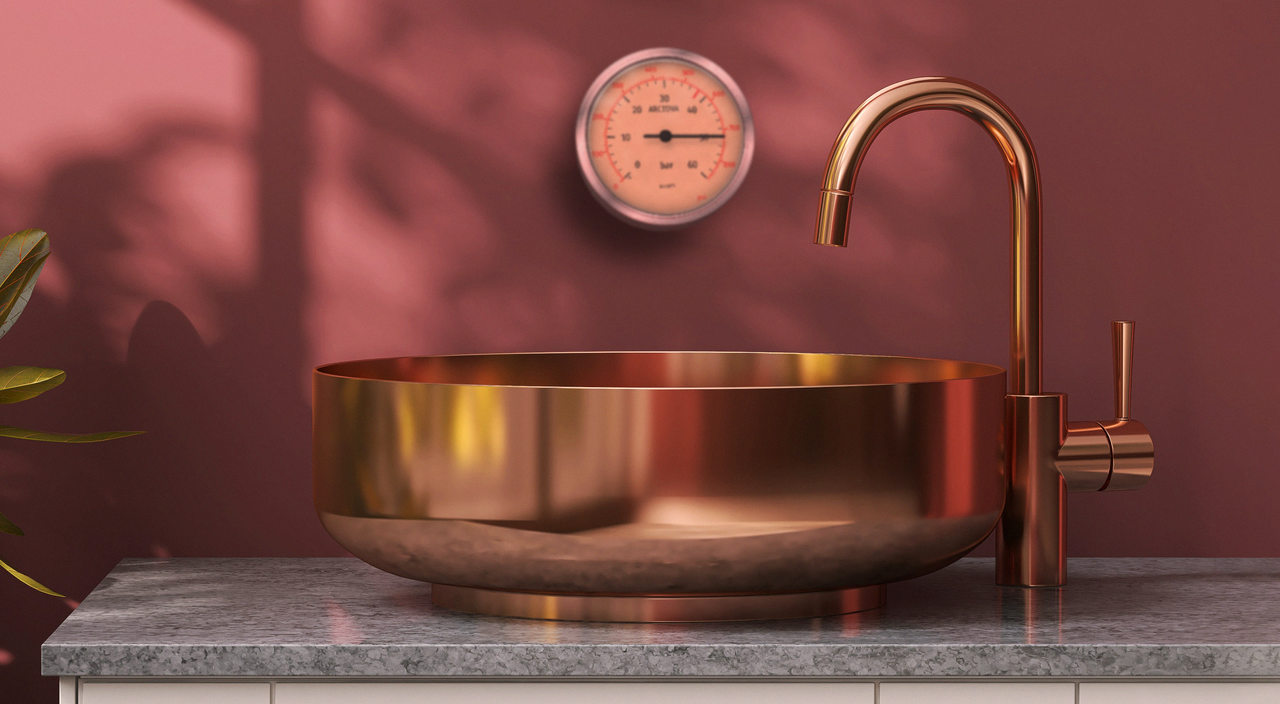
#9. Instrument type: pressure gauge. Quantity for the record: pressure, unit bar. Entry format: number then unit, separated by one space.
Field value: 50 bar
